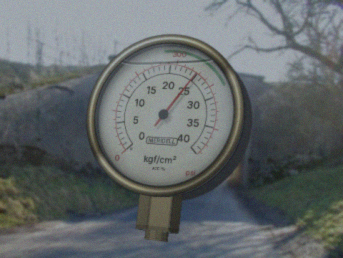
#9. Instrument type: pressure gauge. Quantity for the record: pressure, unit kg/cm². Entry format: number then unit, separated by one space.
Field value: 25 kg/cm²
